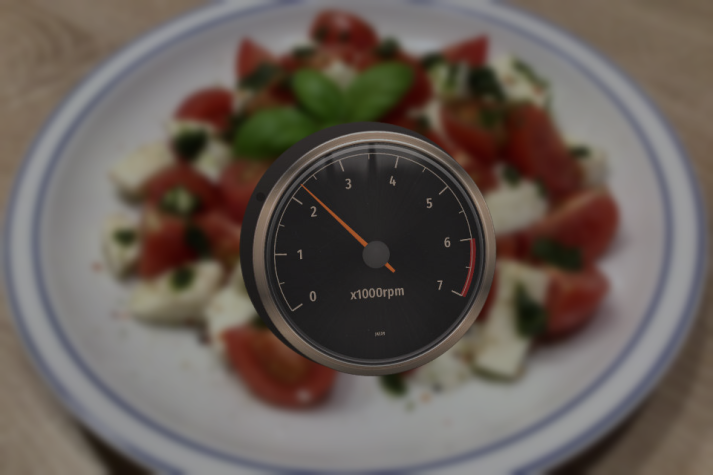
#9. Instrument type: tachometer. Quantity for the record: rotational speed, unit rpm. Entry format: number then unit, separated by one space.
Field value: 2250 rpm
